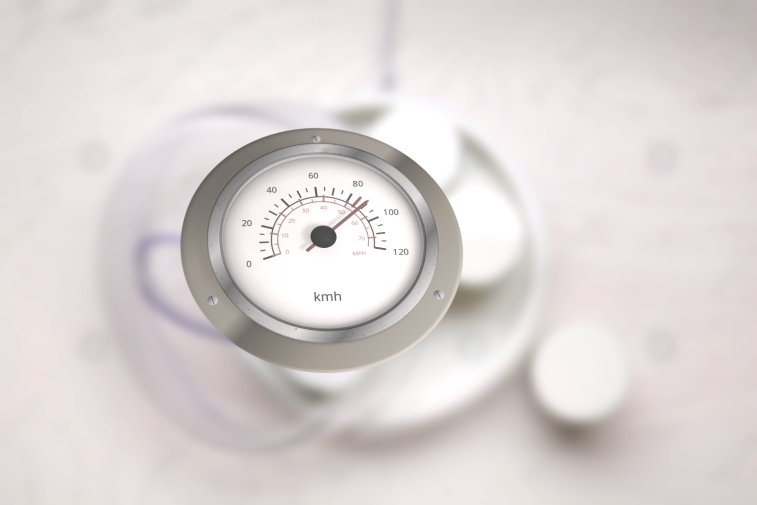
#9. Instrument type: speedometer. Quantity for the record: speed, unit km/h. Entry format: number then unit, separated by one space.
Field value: 90 km/h
